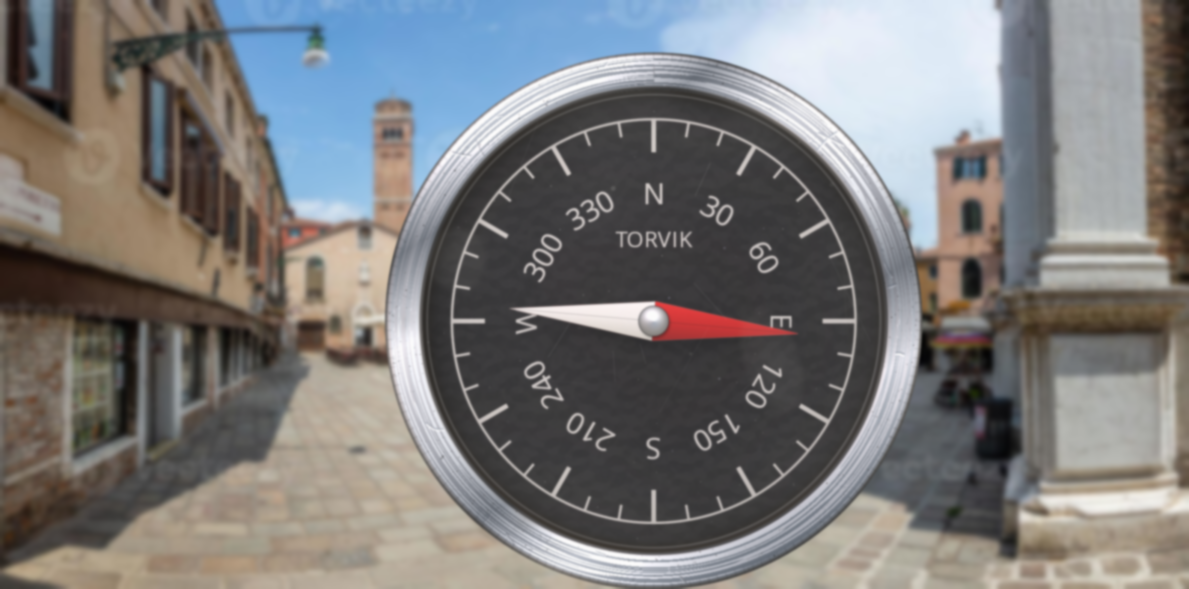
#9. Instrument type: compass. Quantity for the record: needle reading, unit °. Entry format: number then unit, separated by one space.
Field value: 95 °
